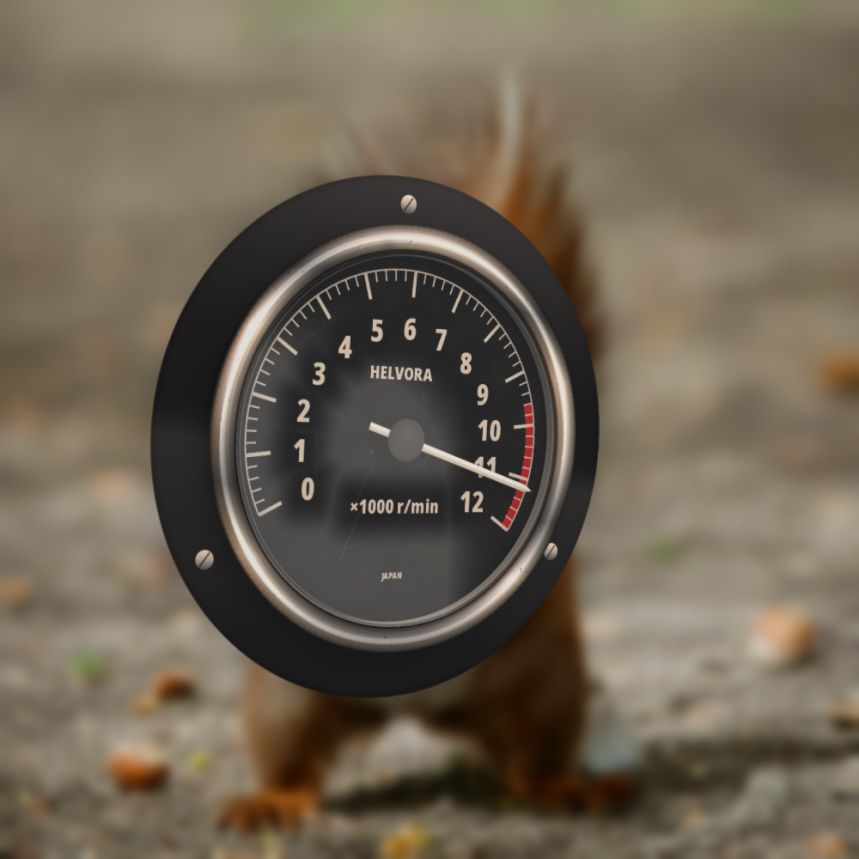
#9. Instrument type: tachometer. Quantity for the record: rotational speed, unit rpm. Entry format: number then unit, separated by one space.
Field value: 11200 rpm
